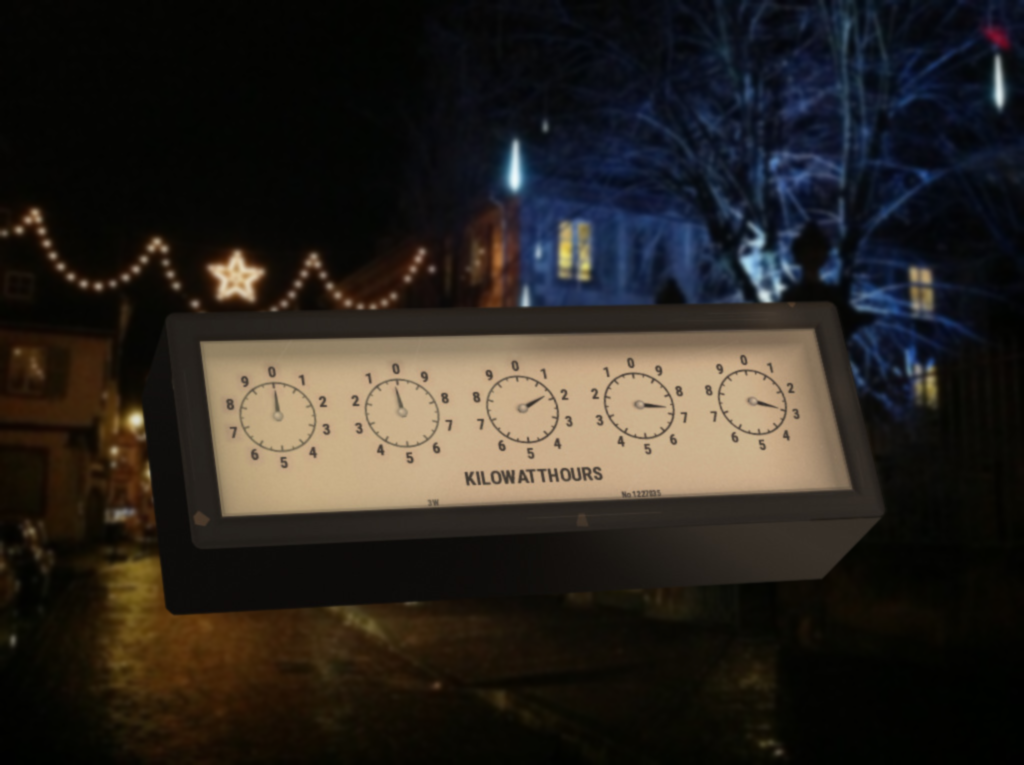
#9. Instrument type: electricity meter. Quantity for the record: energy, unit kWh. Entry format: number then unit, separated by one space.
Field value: 173 kWh
